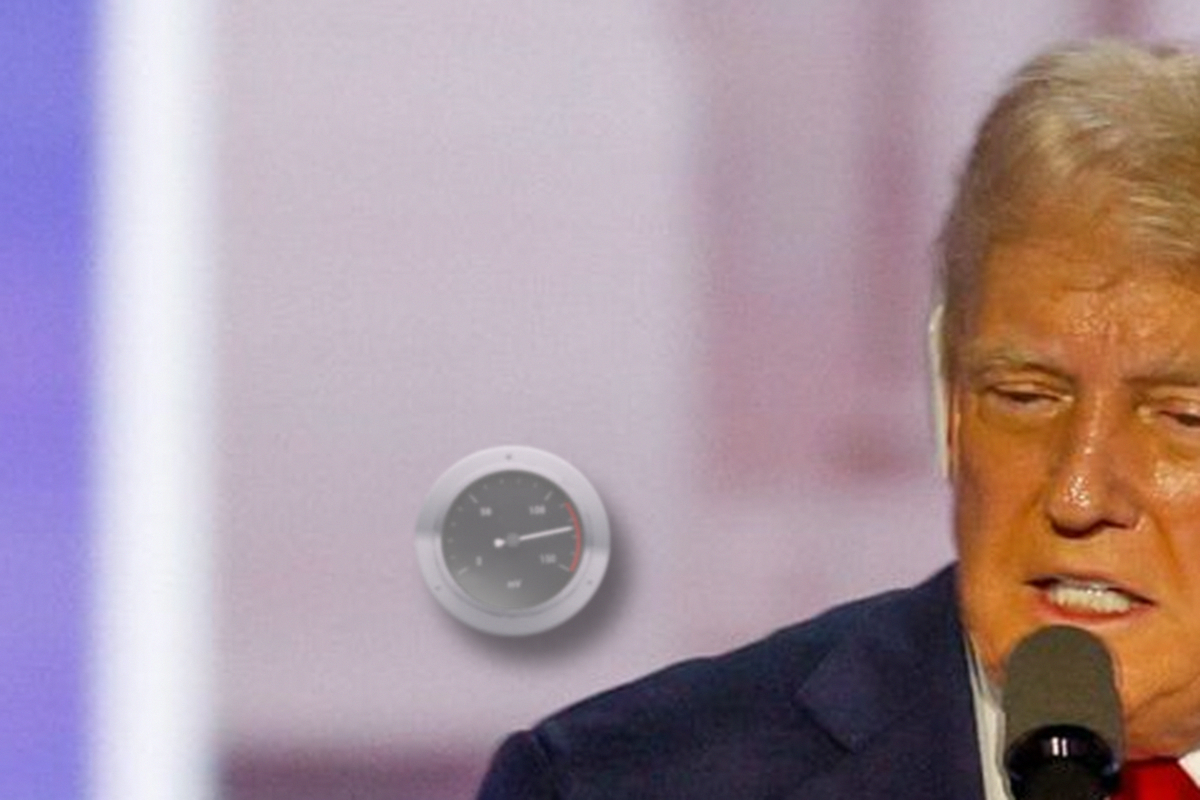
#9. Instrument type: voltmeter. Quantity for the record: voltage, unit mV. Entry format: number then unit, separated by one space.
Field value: 125 mV
